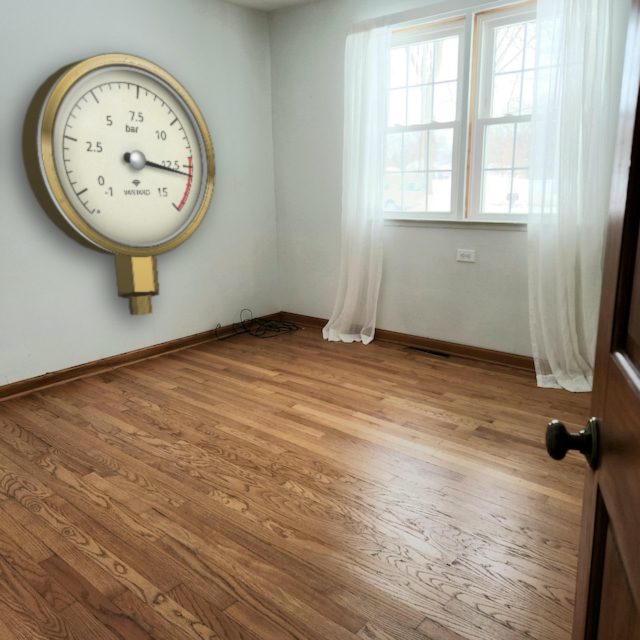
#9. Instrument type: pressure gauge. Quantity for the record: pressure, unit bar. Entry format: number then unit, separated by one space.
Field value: 13 bar
